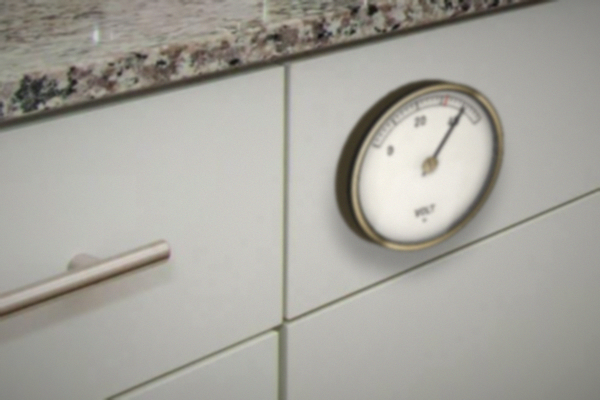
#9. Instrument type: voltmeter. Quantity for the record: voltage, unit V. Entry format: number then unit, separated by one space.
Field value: 40 V
